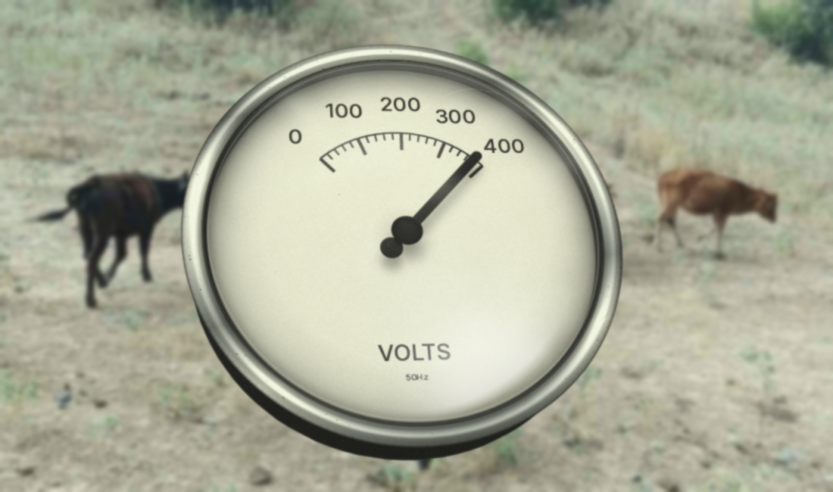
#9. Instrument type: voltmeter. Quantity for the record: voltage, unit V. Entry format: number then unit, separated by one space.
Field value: 380 V
